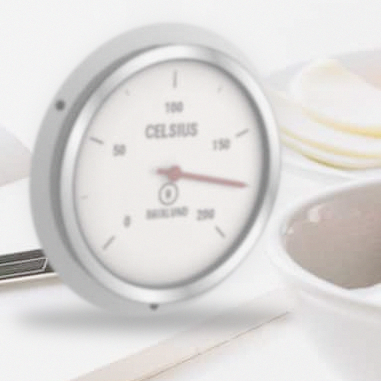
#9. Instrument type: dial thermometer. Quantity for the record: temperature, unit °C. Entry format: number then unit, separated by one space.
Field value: 175 °C
